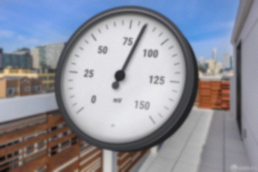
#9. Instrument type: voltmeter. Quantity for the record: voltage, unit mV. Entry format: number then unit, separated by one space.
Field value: 85 mV
